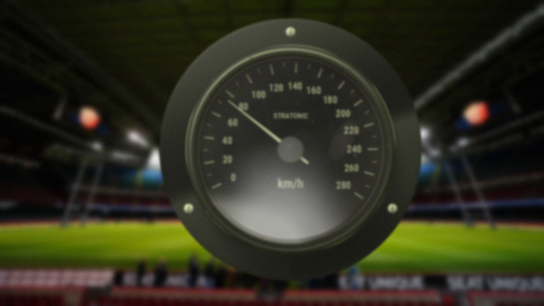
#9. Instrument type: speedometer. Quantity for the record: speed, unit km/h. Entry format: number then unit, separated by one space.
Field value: 75 km/h
